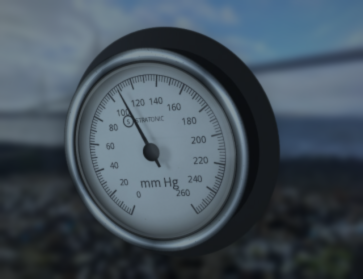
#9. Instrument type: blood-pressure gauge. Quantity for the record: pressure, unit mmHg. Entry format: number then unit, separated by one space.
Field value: 110 mmHg
